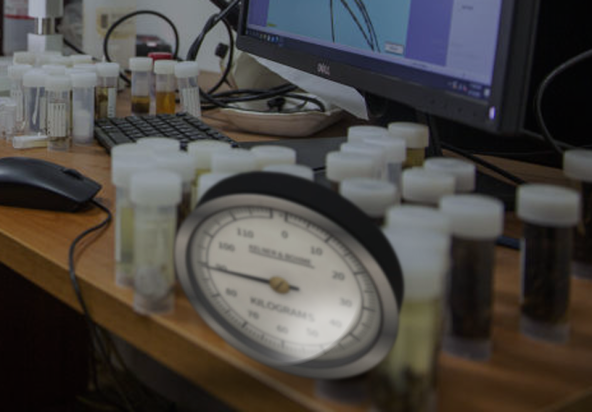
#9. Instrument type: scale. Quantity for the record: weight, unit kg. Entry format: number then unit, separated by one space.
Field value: 90 kg
